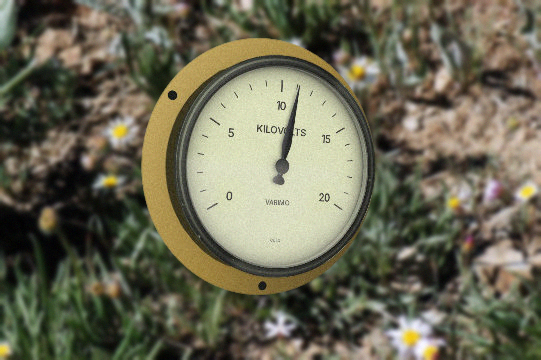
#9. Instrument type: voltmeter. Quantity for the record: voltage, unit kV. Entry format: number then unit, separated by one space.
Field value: 11 kV
